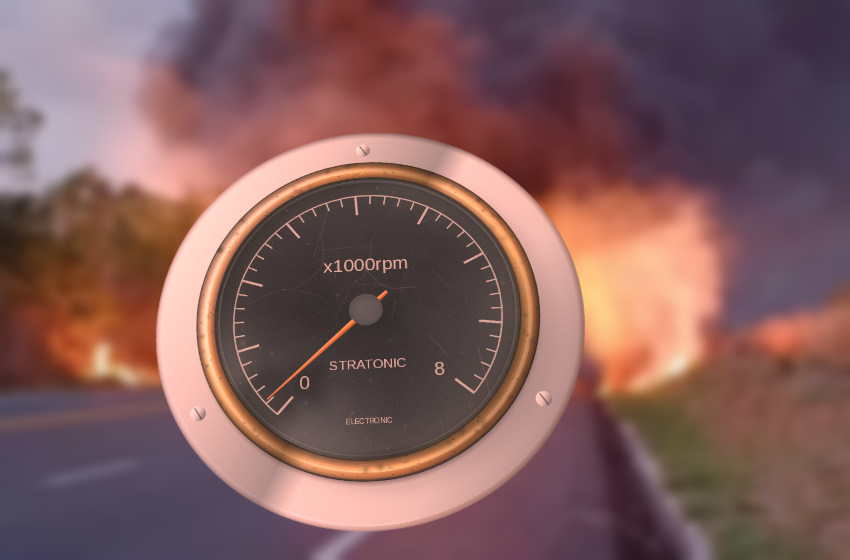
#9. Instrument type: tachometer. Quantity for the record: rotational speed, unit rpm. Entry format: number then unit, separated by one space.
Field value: 200 rpm
